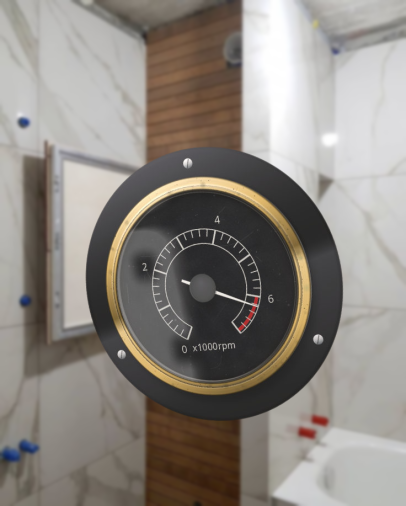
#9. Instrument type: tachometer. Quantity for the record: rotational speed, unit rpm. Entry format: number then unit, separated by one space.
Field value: 6200 rpm
